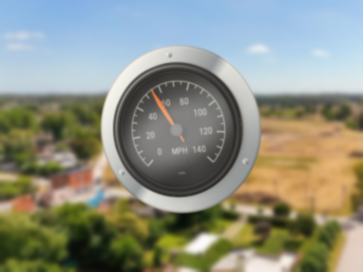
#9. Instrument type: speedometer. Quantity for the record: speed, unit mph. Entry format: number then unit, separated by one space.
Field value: 55 mph
